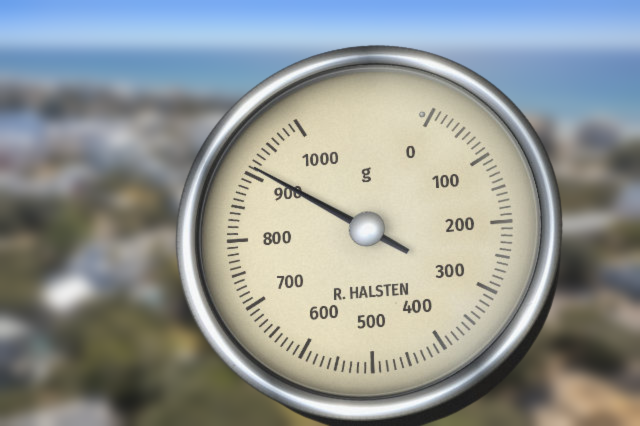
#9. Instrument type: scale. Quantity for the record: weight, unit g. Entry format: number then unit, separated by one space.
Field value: 910 g
